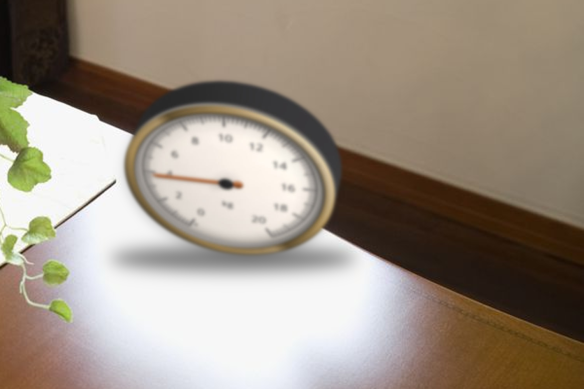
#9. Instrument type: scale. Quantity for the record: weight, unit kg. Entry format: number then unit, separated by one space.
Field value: 4 kg
